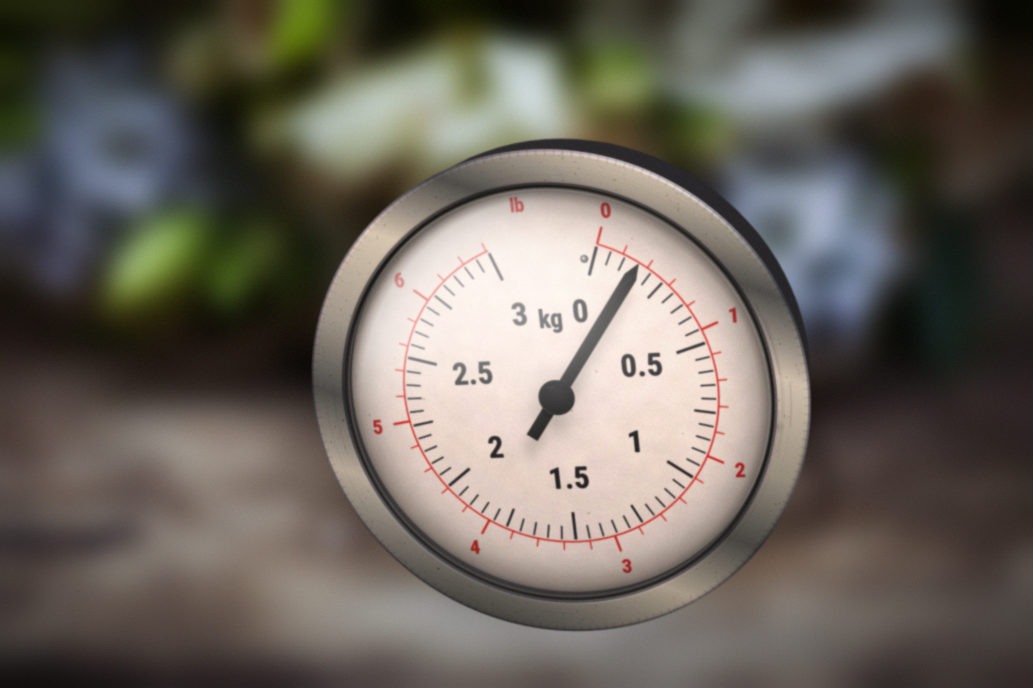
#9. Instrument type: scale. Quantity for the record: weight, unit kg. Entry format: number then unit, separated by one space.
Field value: 0.15 kg
